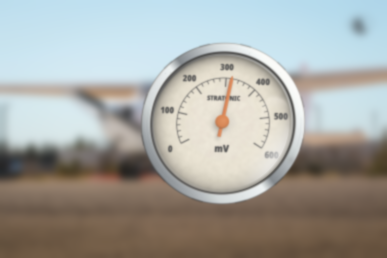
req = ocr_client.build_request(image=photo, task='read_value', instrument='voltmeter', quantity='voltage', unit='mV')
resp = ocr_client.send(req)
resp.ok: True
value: 320 mV
